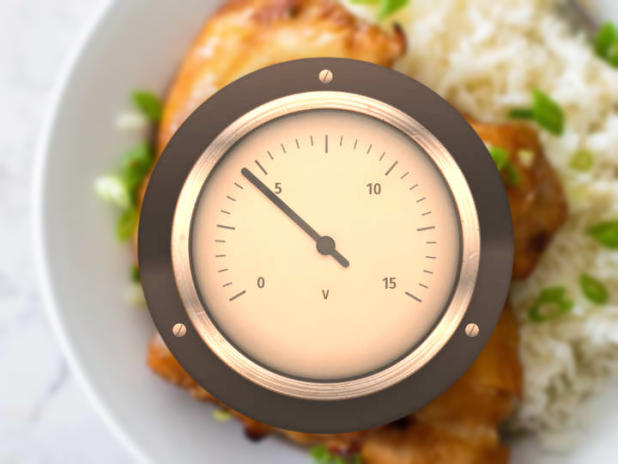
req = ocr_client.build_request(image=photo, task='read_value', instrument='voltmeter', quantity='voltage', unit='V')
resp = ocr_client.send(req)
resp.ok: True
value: 4.5 V
